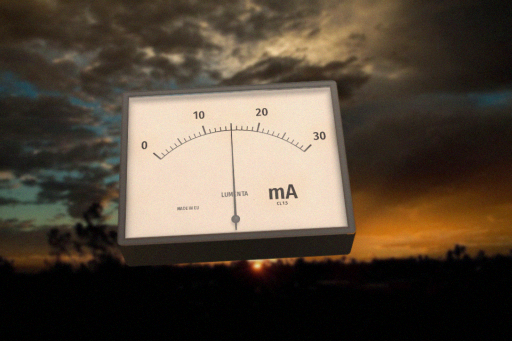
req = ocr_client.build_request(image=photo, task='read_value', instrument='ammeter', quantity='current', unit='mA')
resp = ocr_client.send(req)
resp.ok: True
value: 15 mA
